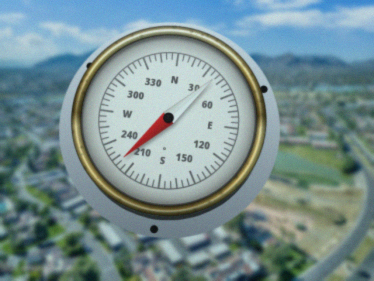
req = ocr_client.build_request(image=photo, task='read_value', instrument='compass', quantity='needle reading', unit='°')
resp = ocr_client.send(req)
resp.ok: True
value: 220 °
